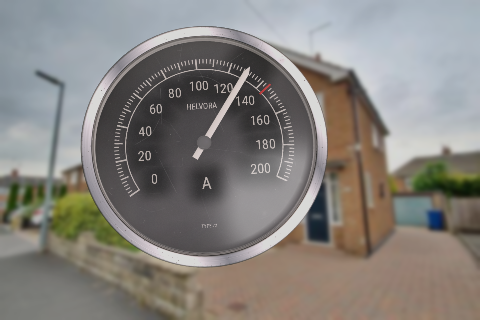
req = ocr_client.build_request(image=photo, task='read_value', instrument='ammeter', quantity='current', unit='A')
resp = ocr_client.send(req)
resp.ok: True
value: 130 A
